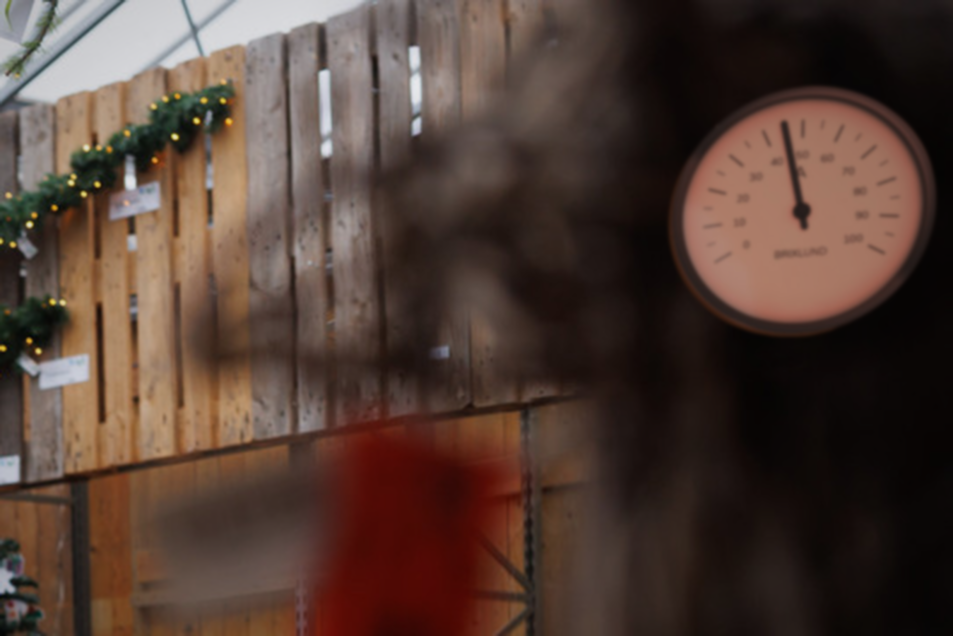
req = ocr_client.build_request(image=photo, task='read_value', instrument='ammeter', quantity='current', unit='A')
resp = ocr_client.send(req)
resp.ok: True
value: 45 A
